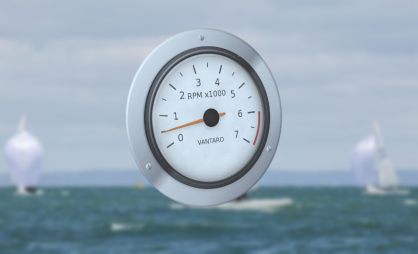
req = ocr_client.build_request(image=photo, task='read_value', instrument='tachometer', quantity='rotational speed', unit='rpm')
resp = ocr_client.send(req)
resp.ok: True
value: 500 rpm
